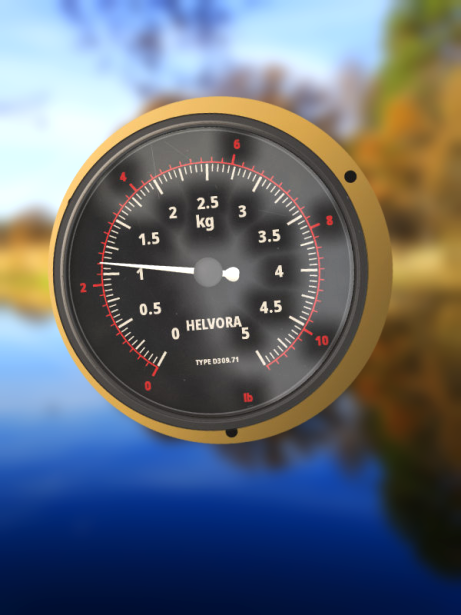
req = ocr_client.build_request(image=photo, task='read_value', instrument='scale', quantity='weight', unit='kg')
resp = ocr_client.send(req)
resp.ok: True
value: 1.1 kg
